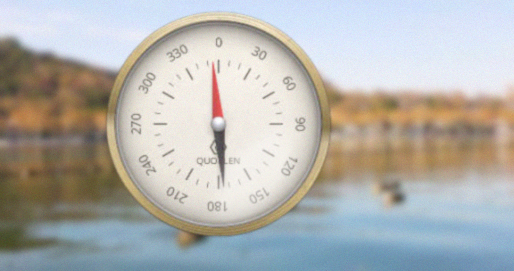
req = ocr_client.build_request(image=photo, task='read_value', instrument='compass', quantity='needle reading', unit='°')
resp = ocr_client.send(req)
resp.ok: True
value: 355 °
